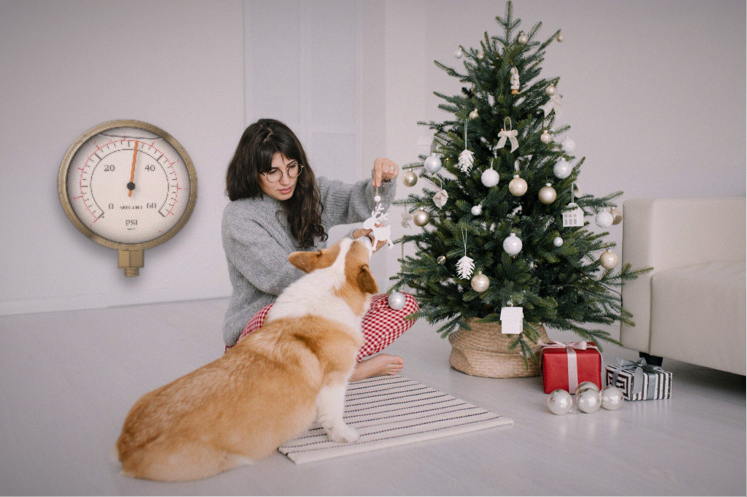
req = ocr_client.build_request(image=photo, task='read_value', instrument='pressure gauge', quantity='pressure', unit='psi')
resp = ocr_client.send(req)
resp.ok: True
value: 32 psi
